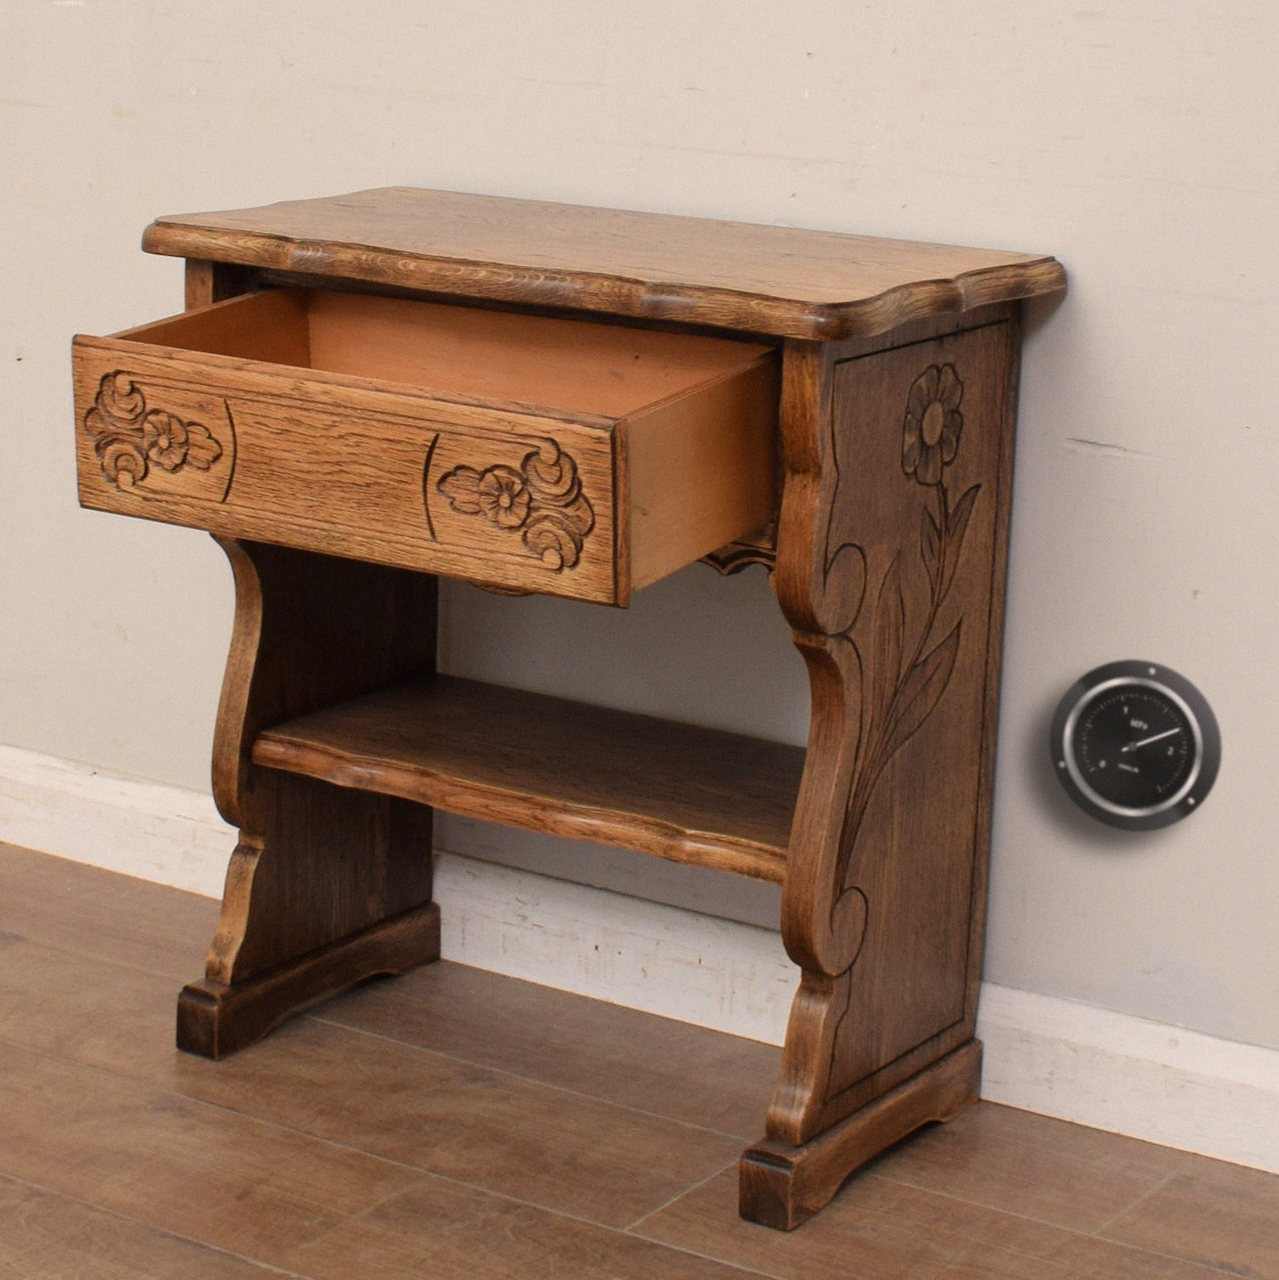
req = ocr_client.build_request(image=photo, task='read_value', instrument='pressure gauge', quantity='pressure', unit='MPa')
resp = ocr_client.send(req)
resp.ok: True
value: 1.75 MPa
